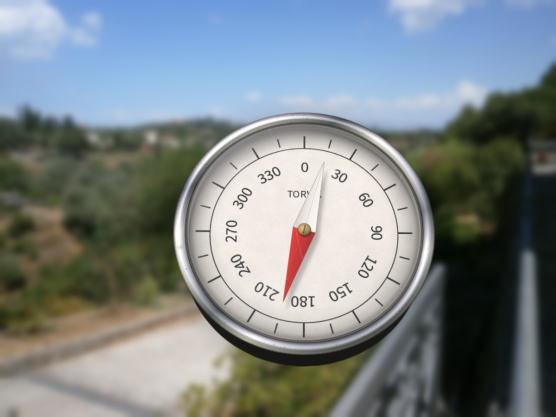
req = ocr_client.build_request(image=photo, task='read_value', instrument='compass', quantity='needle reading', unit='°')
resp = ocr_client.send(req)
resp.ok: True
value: 195 °
